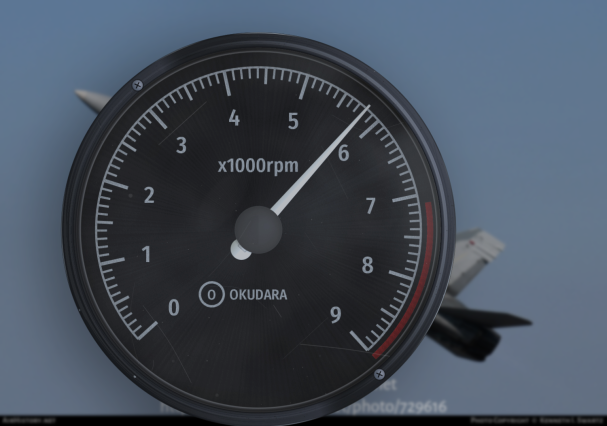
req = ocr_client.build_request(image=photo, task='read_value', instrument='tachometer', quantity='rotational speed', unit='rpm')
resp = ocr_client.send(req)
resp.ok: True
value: 5800 rpm
